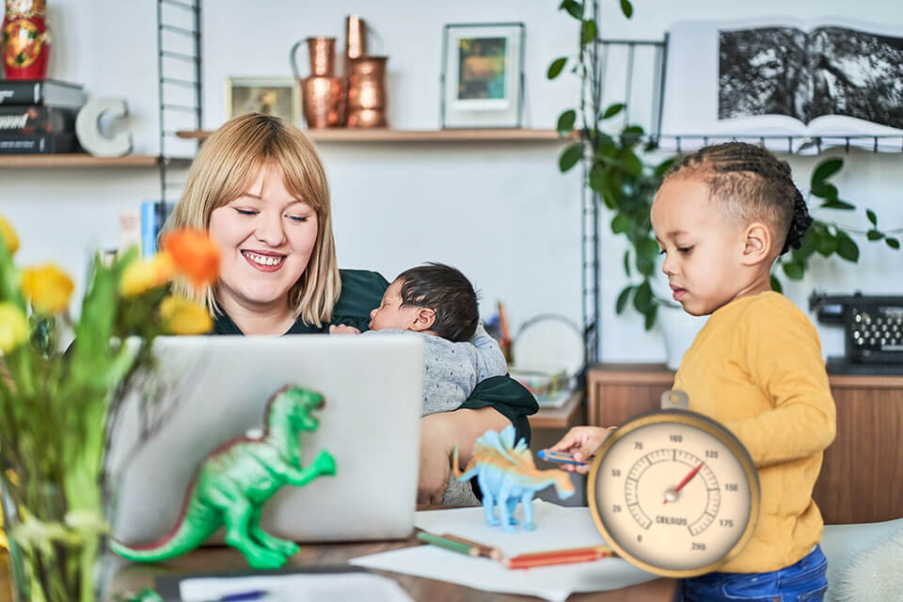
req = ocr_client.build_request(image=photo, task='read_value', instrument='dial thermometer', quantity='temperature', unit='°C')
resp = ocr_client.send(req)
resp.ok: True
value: 125 °C
